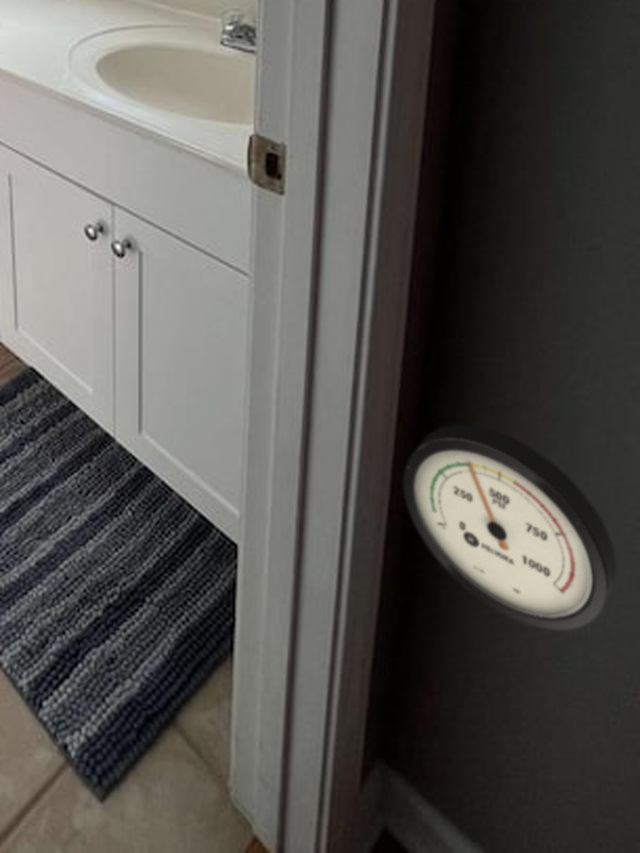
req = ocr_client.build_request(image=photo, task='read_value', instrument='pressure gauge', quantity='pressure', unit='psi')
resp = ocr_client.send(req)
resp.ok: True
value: 400 psi
